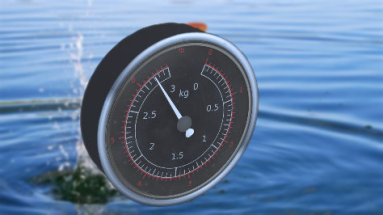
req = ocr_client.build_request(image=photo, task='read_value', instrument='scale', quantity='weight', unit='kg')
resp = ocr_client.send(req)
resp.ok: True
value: 2.85 kg
